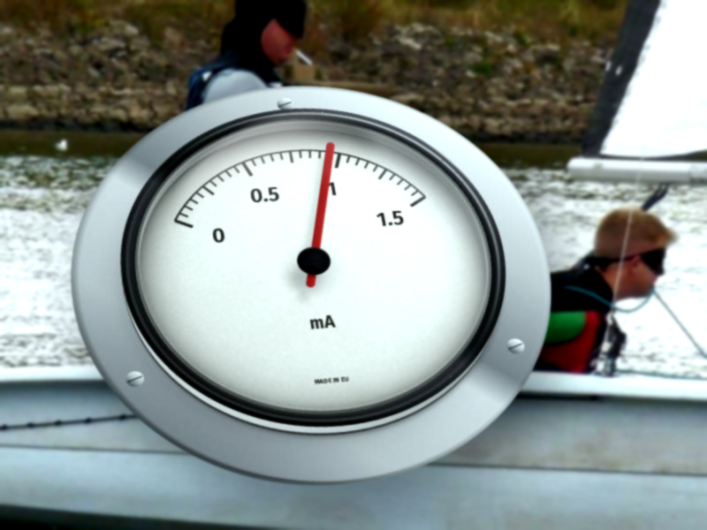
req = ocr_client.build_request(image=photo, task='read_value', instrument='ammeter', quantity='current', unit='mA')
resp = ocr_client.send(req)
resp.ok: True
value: 0.95 mA
